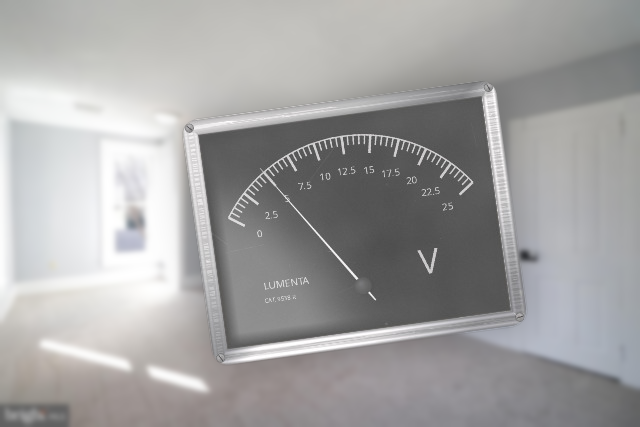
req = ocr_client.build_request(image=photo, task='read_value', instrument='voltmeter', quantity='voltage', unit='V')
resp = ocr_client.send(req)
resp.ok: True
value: 5 V
